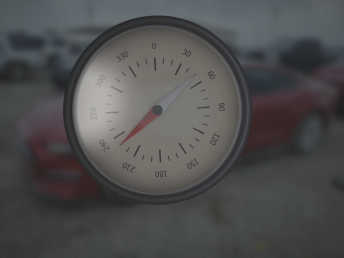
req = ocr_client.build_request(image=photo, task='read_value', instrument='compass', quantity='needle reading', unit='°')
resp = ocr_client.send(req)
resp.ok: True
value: 230 °
